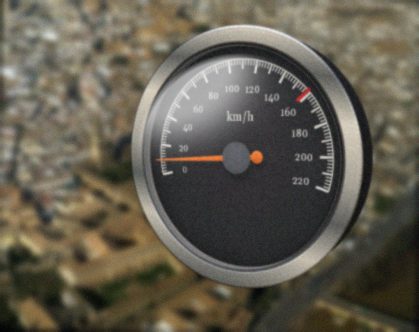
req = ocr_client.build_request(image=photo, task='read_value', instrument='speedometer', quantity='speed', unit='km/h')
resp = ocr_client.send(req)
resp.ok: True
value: 10 km/h
